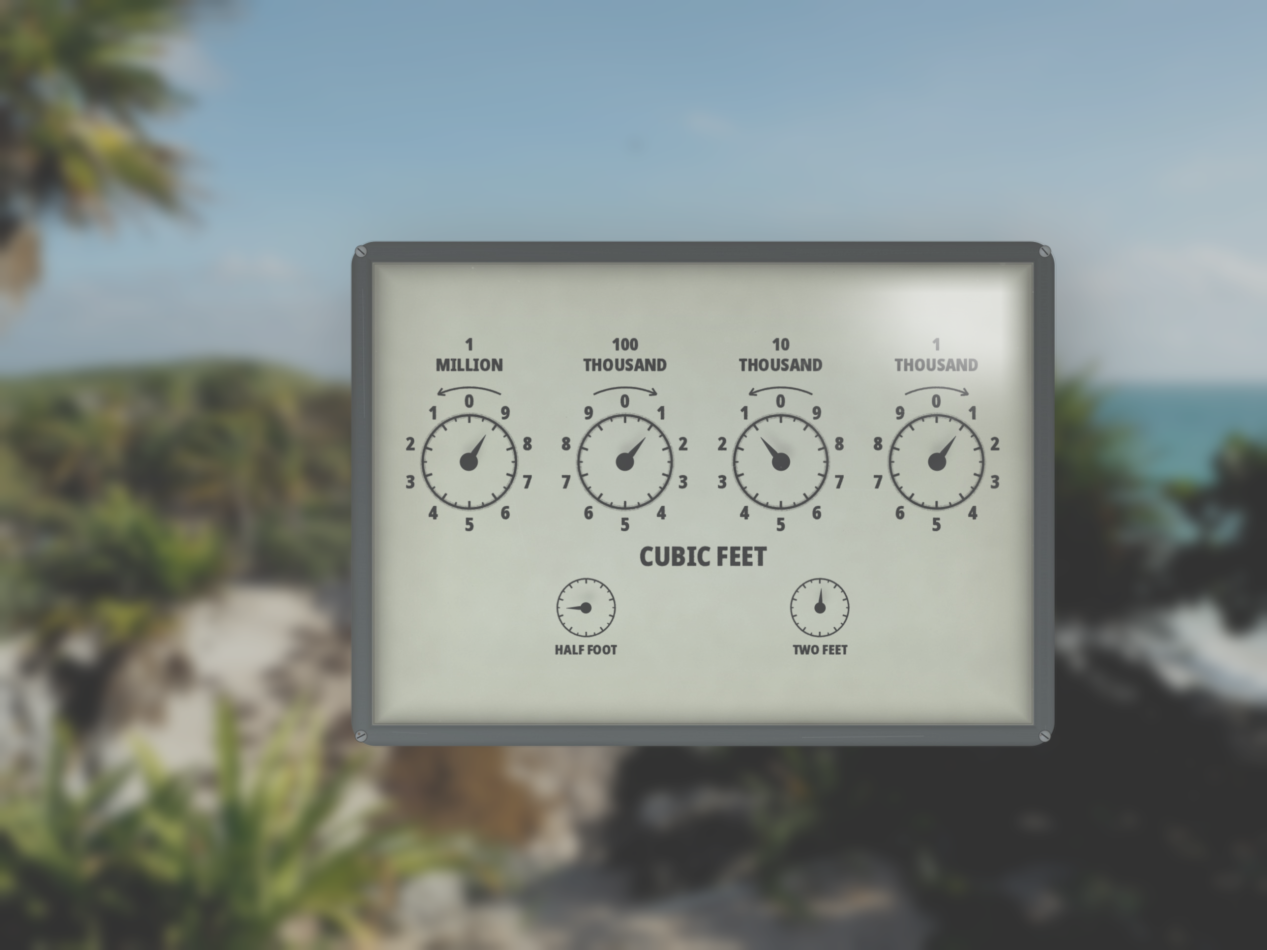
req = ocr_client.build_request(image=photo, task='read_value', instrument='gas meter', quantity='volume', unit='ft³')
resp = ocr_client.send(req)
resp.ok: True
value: 911100 ft³
